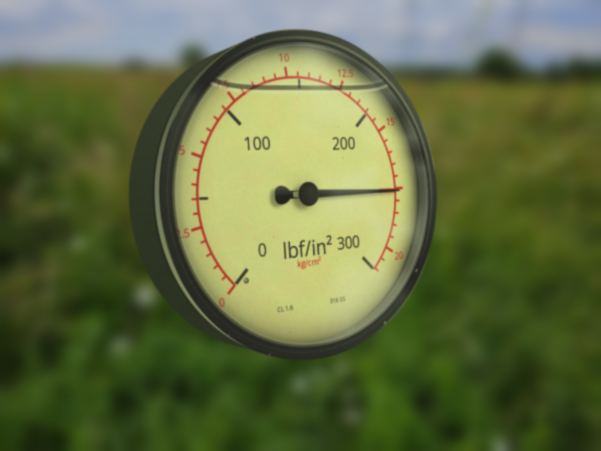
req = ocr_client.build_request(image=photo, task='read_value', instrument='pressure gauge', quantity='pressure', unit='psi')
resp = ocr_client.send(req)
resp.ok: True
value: 250 psi
